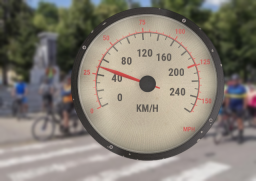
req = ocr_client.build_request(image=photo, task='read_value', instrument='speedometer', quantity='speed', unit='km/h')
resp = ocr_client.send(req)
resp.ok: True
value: 50 km/h
